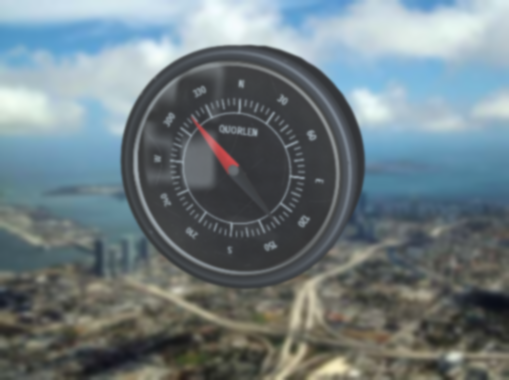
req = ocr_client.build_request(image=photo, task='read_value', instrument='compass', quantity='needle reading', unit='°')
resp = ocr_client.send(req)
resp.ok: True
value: 315 °
